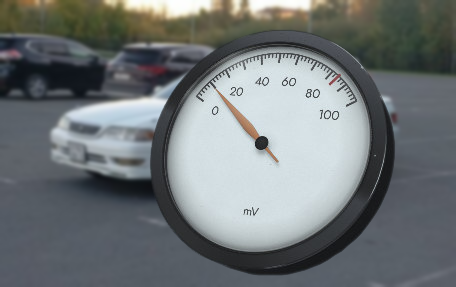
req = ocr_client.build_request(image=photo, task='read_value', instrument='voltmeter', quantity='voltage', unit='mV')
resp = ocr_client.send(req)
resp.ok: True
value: 10 mV
